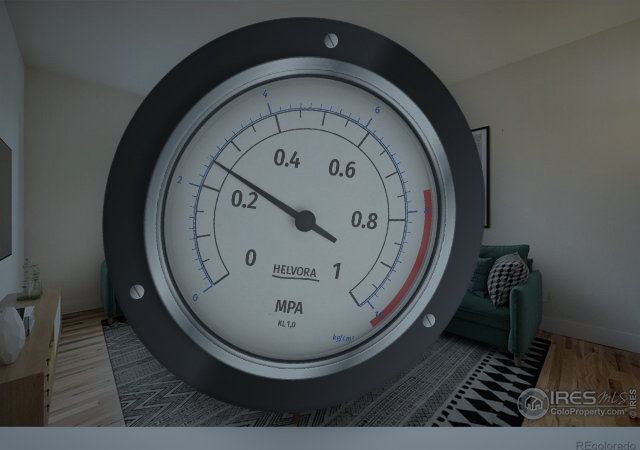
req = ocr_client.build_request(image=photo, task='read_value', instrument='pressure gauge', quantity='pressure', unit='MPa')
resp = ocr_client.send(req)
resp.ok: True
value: 0.25 MPa
